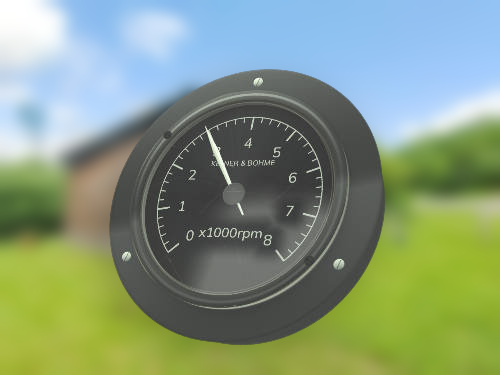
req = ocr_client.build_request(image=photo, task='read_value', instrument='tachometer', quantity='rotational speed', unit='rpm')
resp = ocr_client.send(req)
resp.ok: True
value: 3000 rpm
